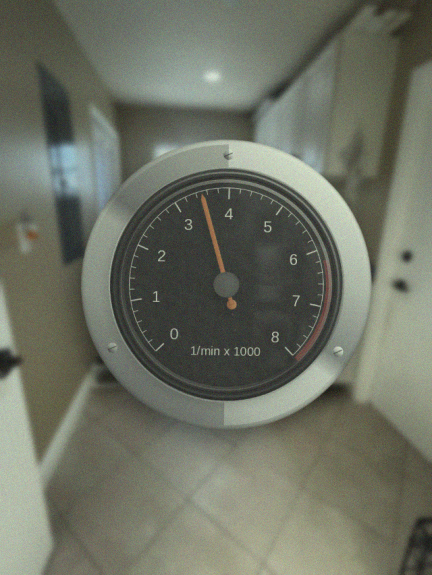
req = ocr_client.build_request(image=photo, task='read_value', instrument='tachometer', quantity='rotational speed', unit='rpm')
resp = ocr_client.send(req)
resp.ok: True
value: 3500 rpm
